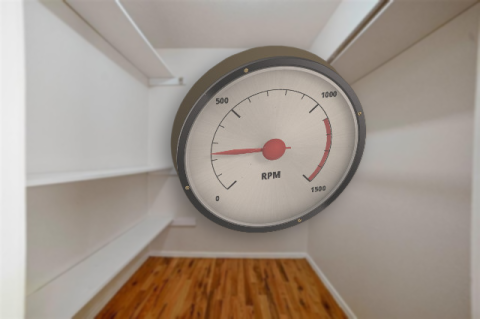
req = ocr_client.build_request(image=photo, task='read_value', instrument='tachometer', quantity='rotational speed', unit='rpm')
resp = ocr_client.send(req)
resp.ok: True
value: 250 rpm
